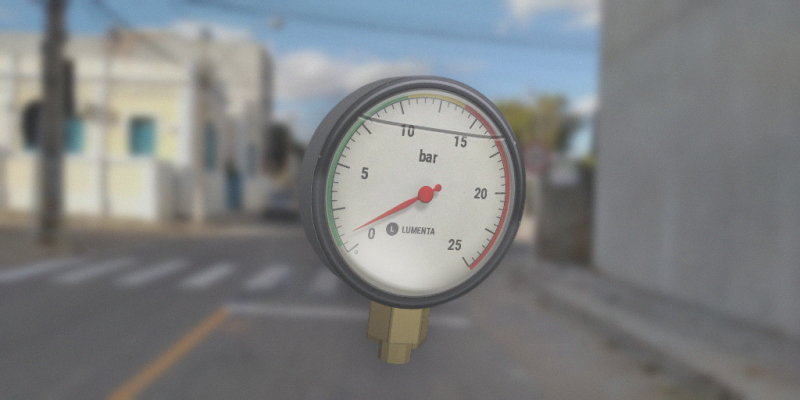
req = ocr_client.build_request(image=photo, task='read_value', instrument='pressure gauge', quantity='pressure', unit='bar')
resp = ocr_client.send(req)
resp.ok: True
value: 1 bar
